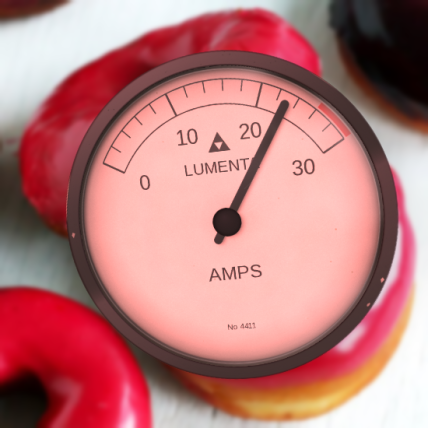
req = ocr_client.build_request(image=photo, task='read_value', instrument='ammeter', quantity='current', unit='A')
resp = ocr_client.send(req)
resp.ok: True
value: 23 A
